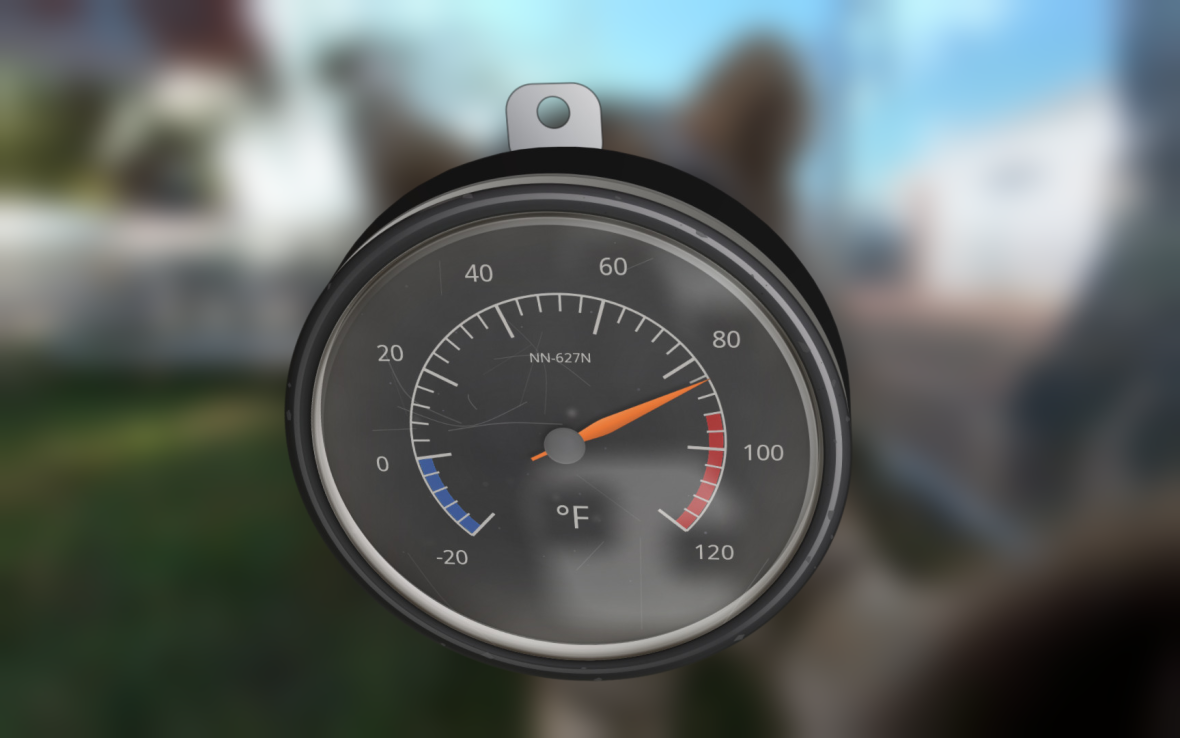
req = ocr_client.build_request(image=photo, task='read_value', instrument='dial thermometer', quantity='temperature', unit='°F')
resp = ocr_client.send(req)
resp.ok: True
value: 84 °F
